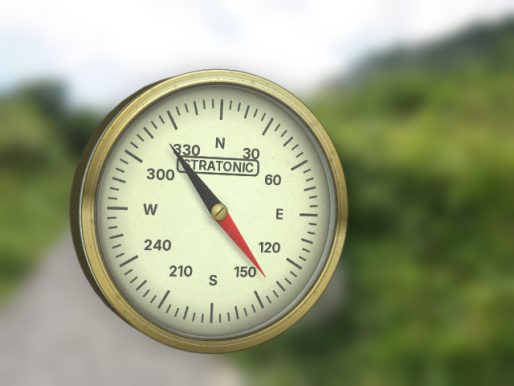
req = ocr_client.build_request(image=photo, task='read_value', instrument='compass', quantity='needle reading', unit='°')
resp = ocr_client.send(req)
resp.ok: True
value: 140 °
